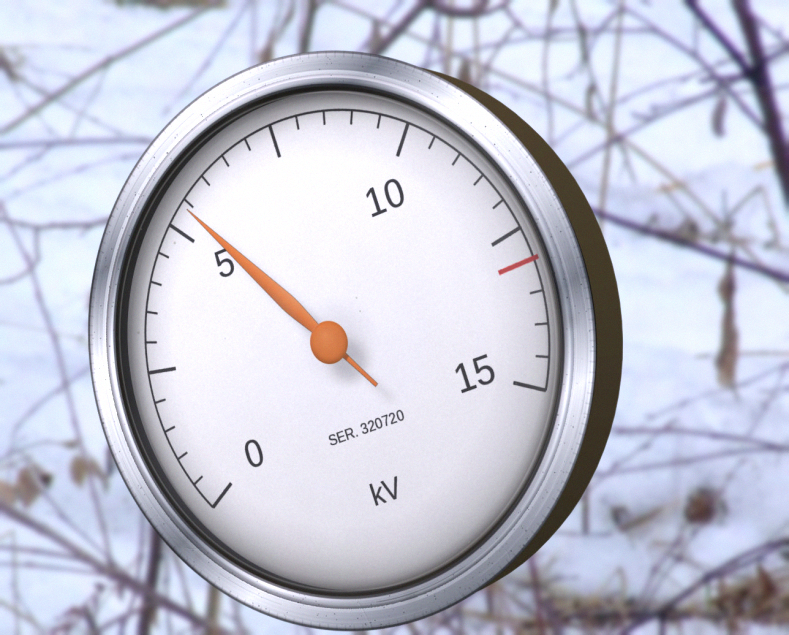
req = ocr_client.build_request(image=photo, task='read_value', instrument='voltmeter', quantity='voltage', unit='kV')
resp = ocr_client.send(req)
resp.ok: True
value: 5.5 kV
